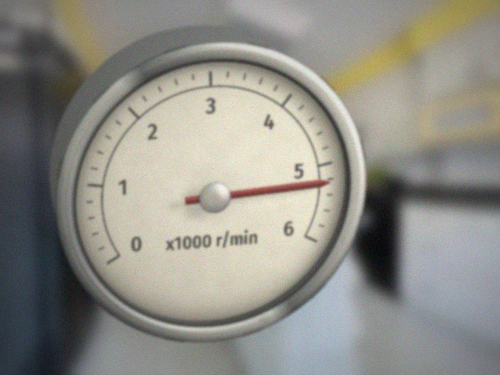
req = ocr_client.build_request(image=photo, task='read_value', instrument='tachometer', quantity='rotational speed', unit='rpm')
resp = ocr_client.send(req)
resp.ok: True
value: 5200 rpm
